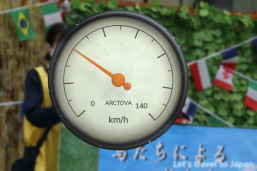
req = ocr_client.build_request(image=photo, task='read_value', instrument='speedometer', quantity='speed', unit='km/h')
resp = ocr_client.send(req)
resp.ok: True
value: 40 km/h
